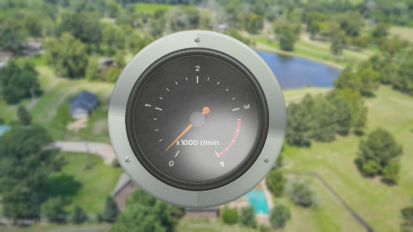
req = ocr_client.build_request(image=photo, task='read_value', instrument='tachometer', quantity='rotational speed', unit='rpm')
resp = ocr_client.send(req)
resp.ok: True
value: 200 rpm
